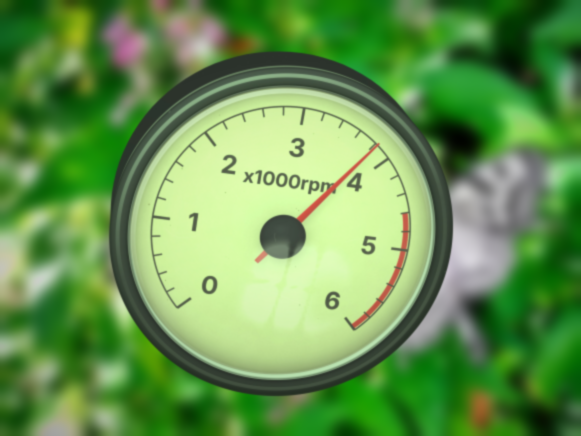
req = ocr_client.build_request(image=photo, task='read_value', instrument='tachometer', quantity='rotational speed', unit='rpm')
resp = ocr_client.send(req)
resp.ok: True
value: 3800 rpm
